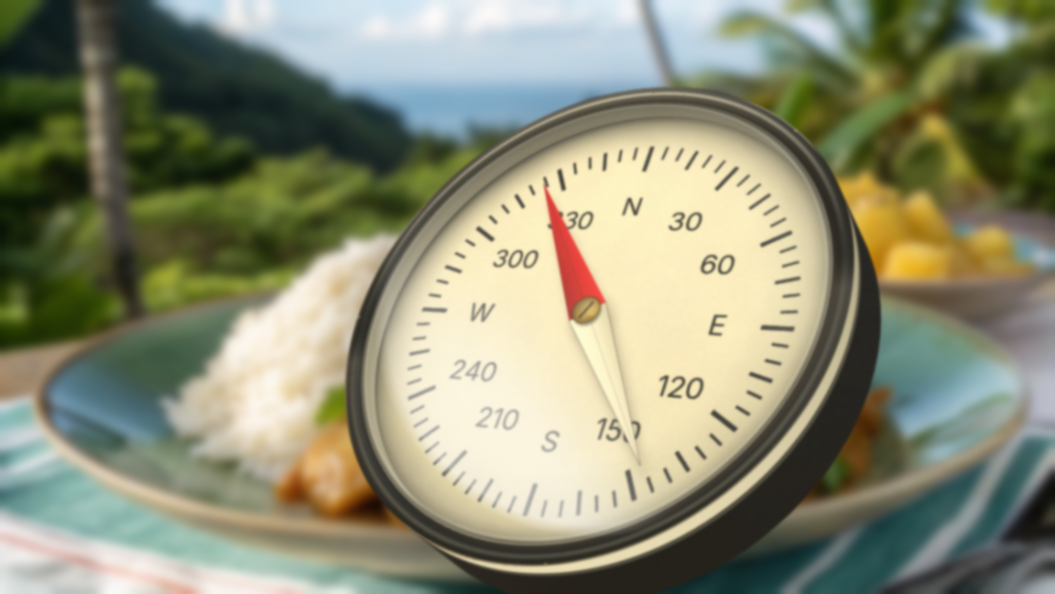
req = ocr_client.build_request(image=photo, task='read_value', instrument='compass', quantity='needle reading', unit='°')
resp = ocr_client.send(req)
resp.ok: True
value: 325 °
